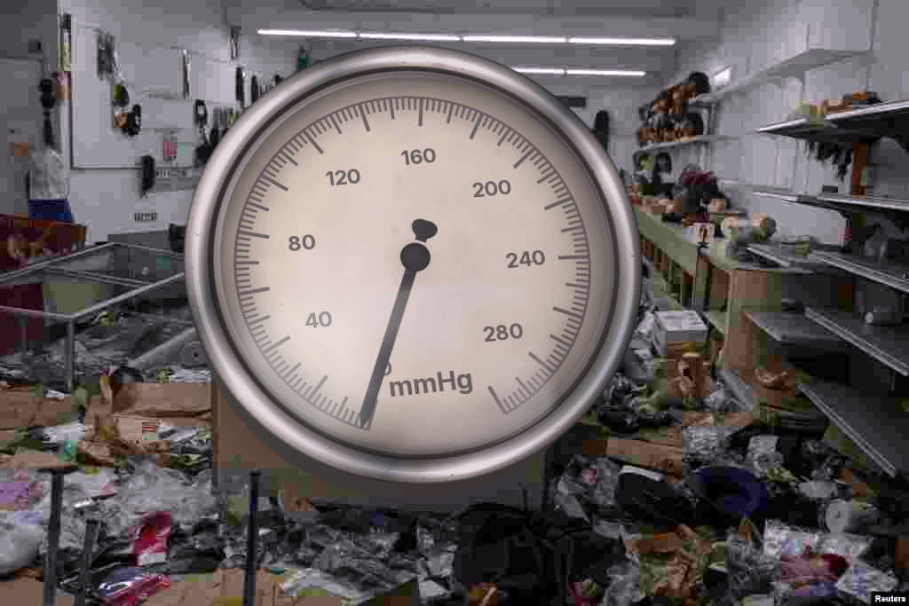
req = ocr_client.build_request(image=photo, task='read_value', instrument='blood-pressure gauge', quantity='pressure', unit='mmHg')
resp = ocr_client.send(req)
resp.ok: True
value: 2 mmHg
